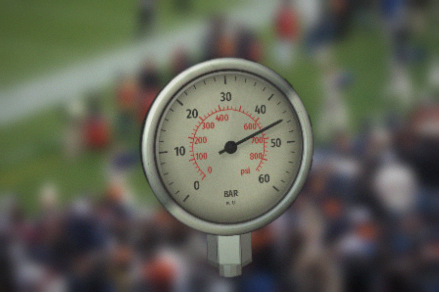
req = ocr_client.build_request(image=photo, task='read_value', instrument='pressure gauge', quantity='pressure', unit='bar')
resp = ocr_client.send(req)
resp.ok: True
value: 45 bar
